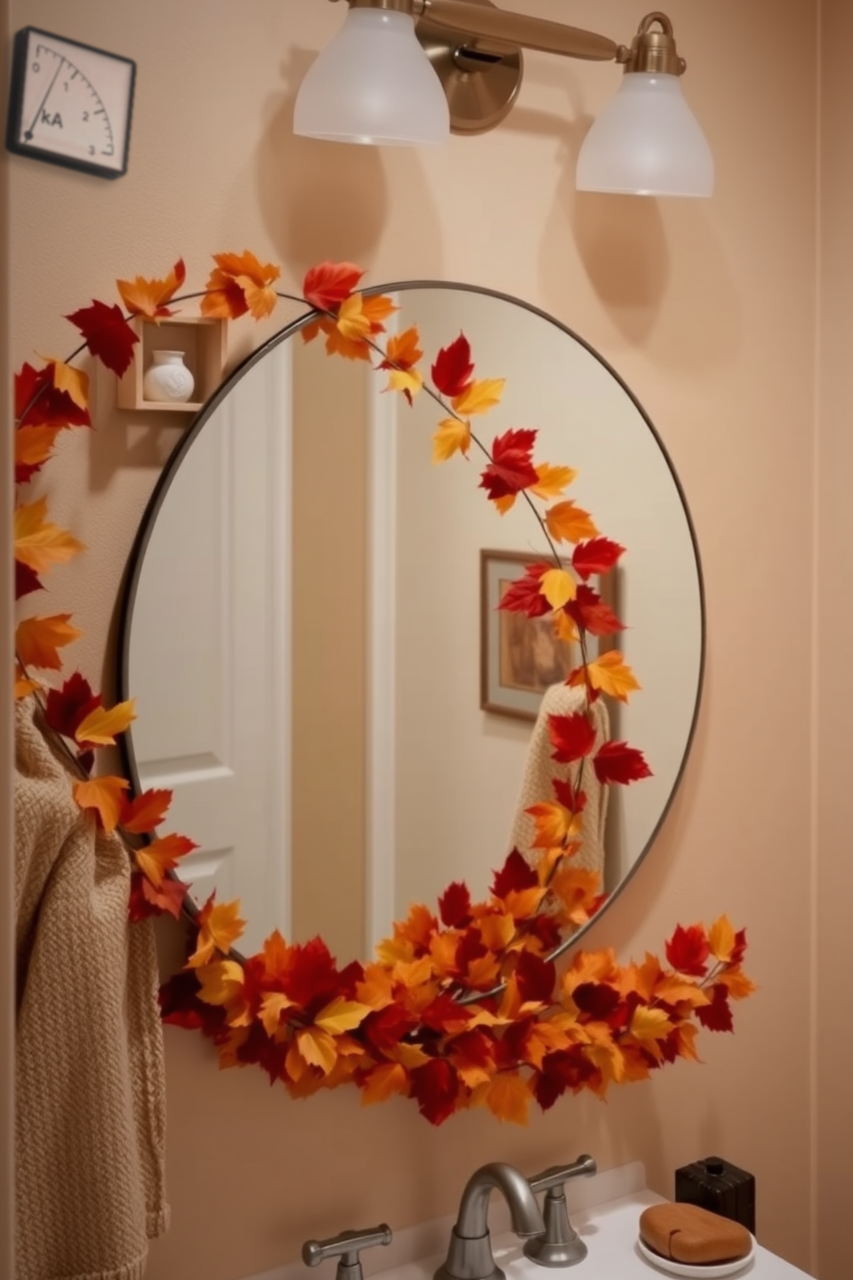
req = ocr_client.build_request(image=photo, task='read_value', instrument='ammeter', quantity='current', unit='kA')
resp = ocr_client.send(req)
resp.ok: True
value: 0.6 kA
